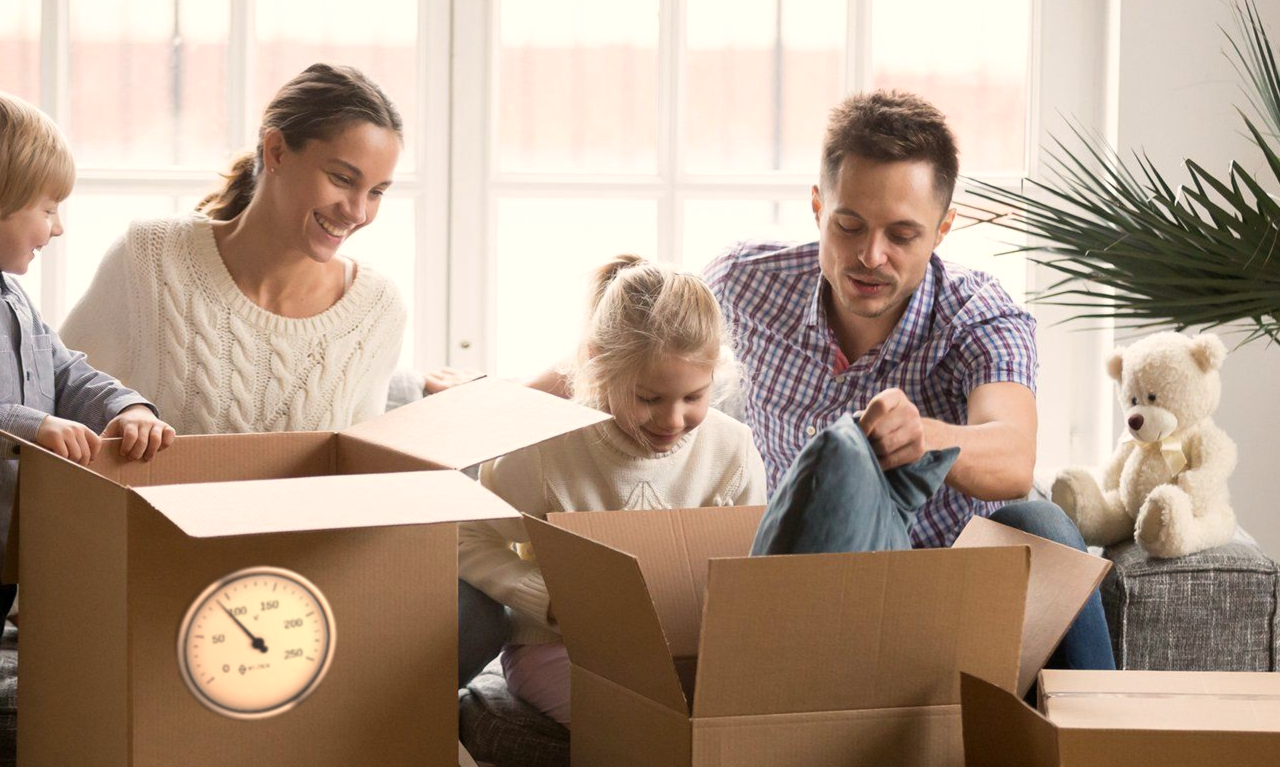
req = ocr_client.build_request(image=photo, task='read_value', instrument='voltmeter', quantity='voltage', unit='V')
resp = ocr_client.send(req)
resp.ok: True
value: 90 V
